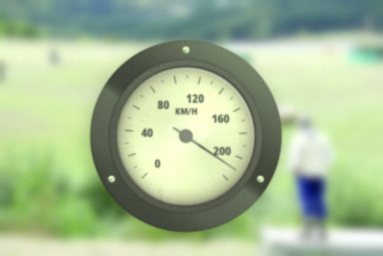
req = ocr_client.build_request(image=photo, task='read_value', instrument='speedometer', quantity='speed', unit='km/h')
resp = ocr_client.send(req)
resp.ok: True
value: 210 km/h
